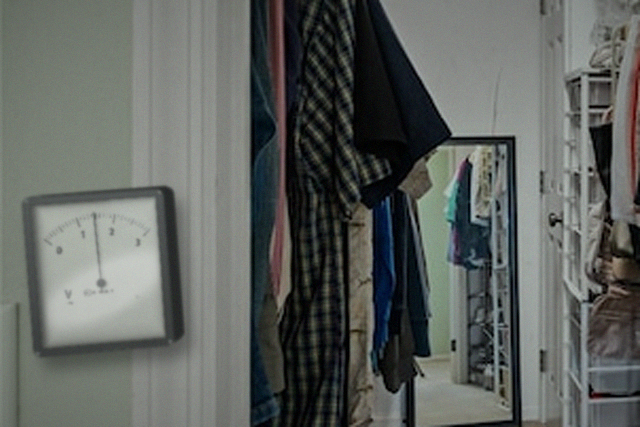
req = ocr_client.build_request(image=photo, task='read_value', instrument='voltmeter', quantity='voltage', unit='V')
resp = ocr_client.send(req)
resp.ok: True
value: 1.5 V
